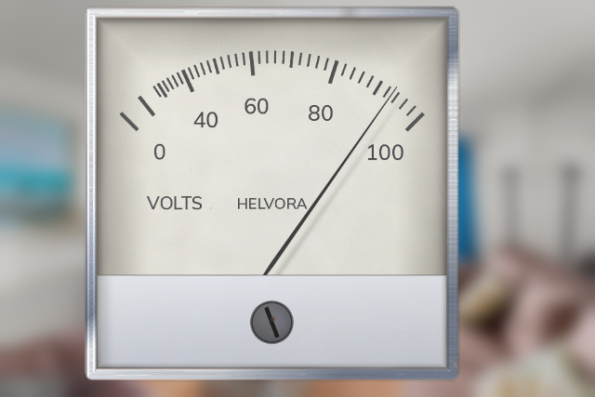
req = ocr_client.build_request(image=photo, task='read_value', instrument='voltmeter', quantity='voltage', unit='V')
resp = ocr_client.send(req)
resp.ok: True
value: 93 V
